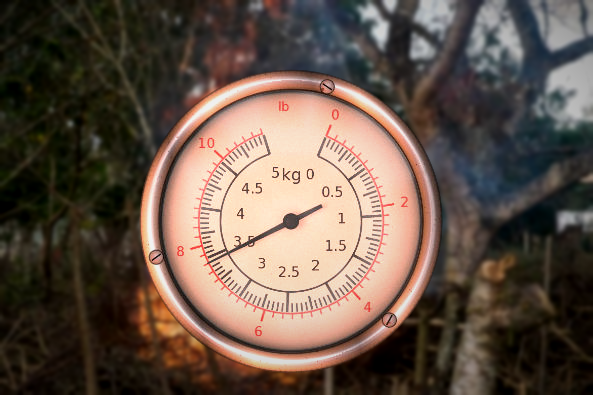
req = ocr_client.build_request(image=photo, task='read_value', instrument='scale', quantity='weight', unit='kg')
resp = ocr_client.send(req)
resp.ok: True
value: 3.45 kg
